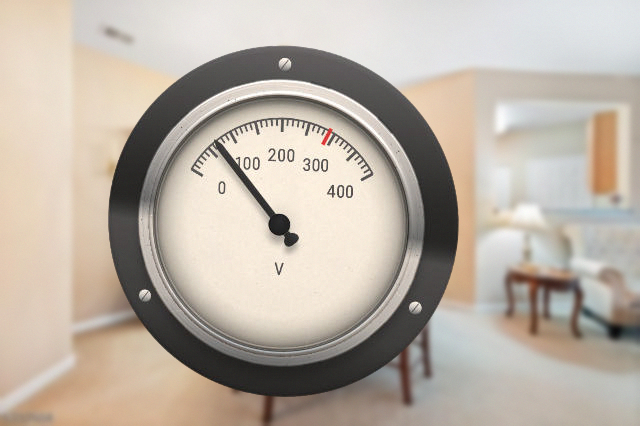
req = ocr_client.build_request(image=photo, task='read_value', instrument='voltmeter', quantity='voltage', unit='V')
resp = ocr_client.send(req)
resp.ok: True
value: 70 V
